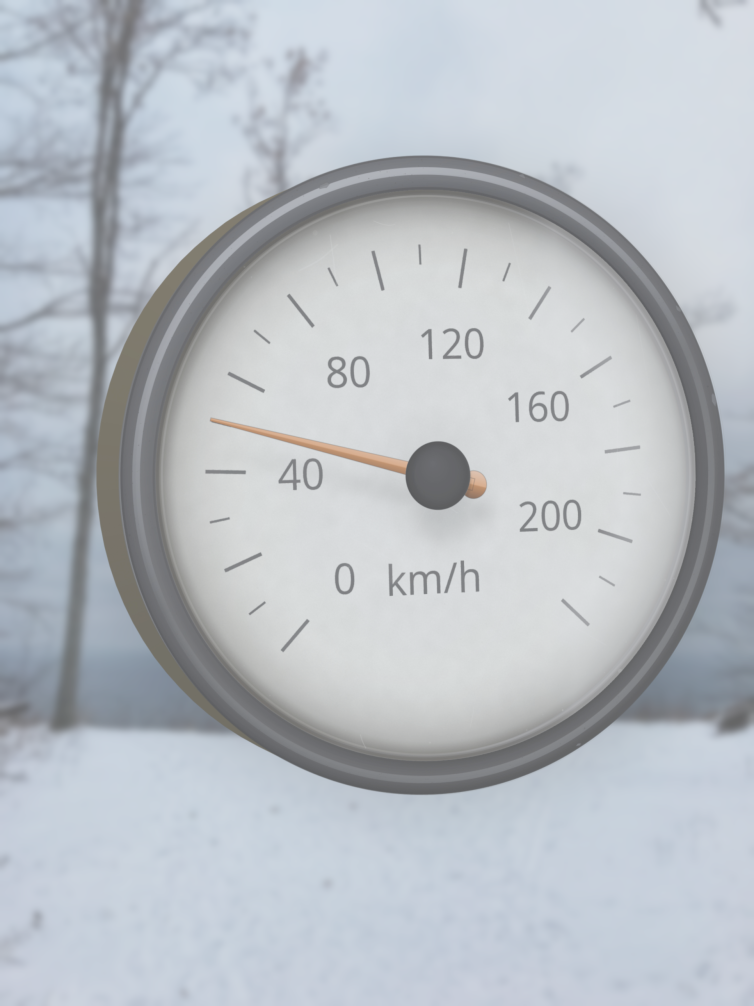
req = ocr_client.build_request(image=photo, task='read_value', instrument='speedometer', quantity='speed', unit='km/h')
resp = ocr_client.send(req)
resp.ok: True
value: 50 km/h
